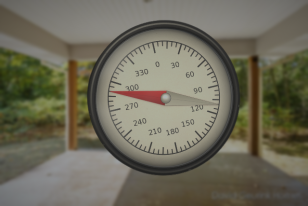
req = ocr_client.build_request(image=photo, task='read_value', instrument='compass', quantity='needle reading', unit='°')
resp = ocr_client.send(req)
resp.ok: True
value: 290 °
